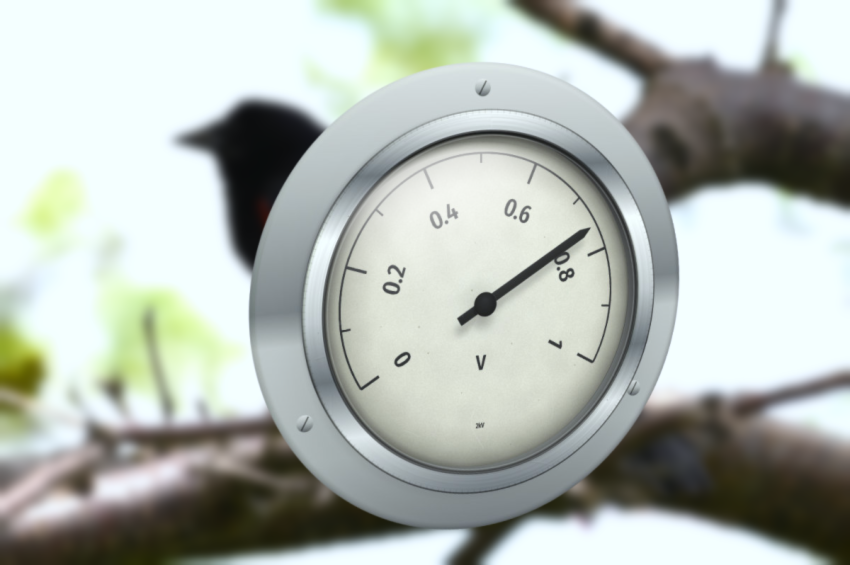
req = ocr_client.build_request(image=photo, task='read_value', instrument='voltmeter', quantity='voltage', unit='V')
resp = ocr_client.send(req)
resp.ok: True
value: 0.75 V
